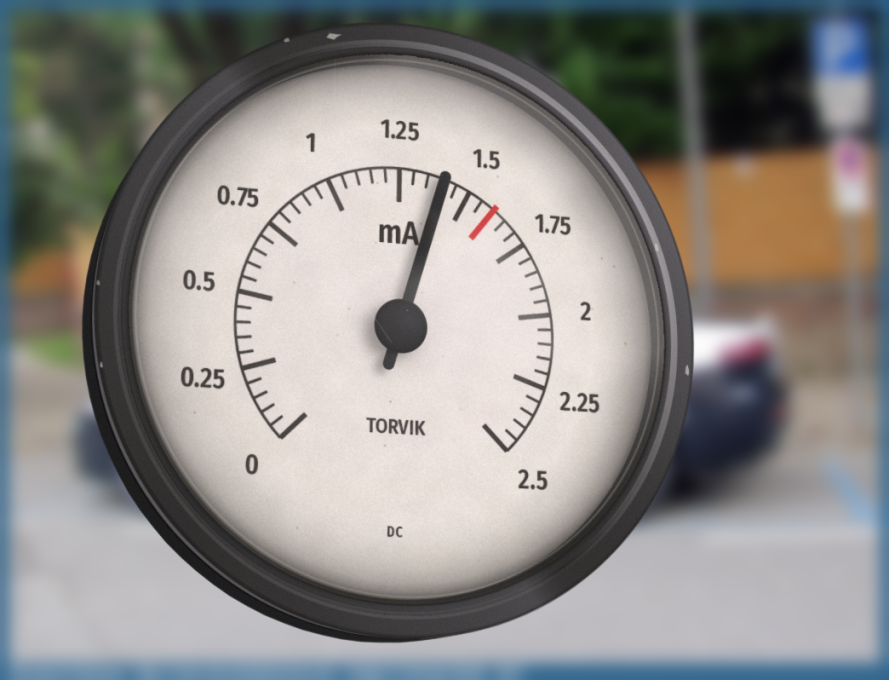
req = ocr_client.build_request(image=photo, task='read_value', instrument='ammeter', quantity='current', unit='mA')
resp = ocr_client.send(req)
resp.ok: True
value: 1.4 mA
